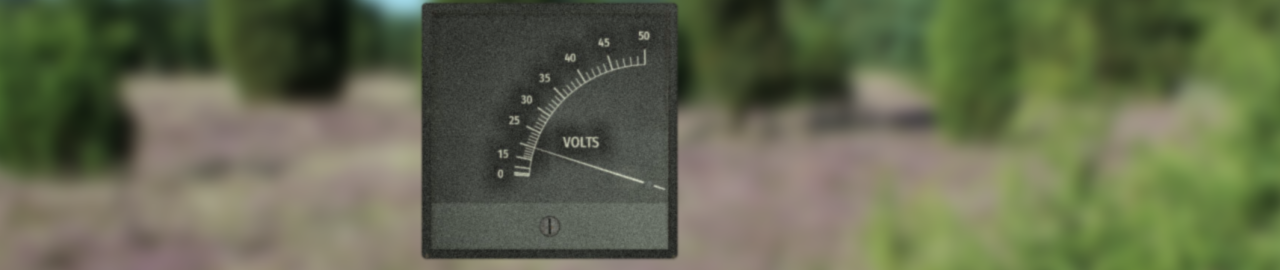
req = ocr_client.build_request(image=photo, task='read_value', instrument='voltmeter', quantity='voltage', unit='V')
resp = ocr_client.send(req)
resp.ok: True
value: 20 V
